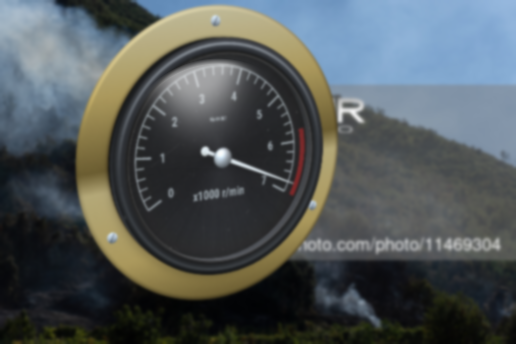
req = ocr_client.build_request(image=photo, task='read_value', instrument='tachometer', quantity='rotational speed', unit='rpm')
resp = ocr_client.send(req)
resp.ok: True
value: 6800 rpm
